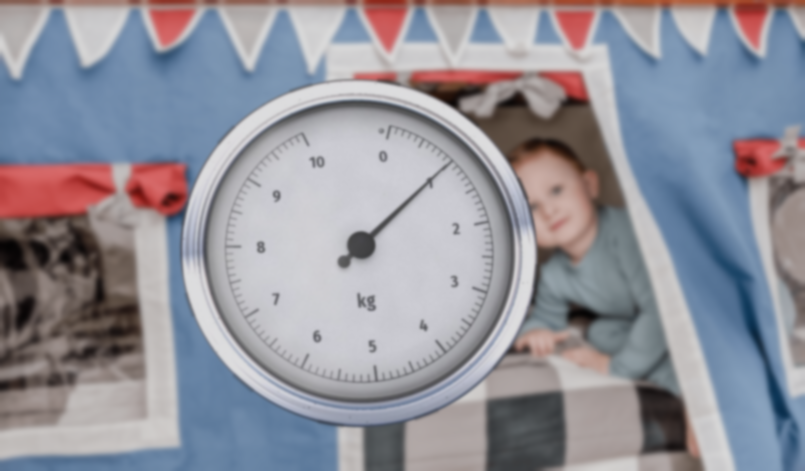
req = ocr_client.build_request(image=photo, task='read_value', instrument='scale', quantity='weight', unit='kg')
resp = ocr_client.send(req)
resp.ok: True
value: 1 kg
